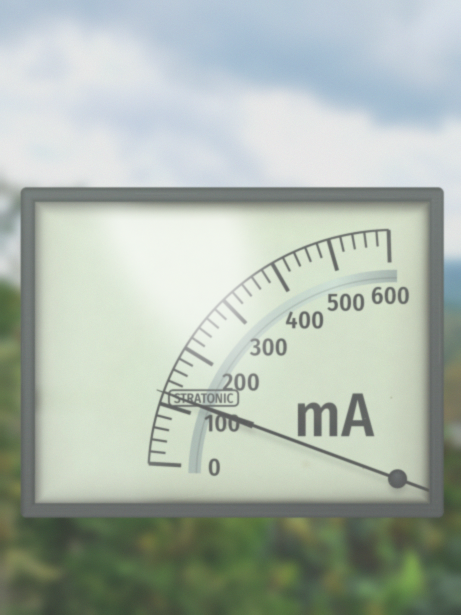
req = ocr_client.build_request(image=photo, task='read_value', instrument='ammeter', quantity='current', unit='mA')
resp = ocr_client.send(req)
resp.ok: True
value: 120 mA
